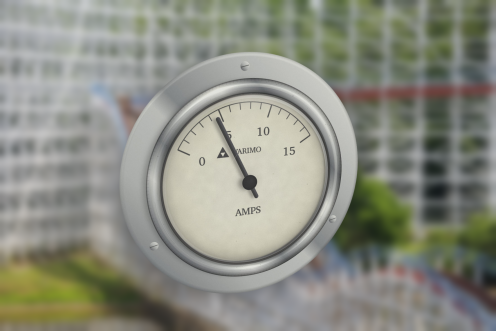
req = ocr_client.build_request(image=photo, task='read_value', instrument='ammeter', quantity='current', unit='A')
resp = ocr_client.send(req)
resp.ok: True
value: 4.5 A
